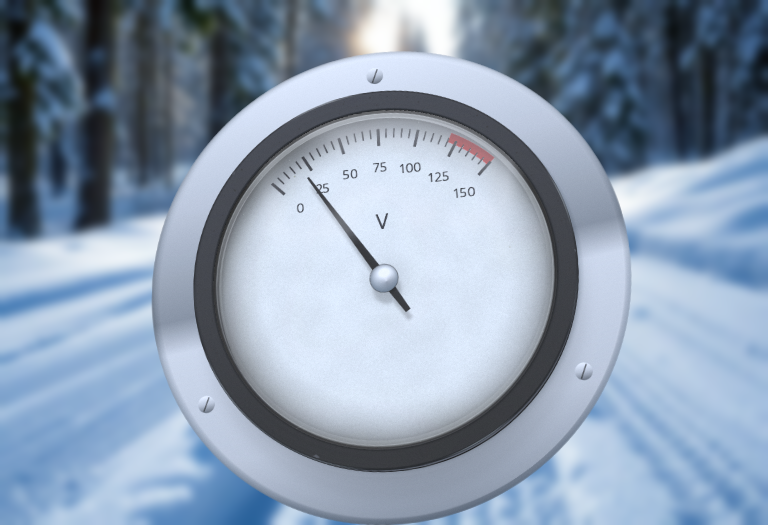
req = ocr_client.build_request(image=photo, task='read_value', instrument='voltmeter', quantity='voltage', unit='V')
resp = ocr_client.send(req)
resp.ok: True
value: 20 V
